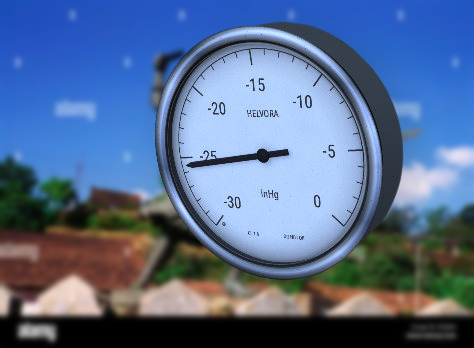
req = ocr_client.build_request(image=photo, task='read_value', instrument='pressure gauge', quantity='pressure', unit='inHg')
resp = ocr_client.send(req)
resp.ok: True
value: -25.5 inHg
